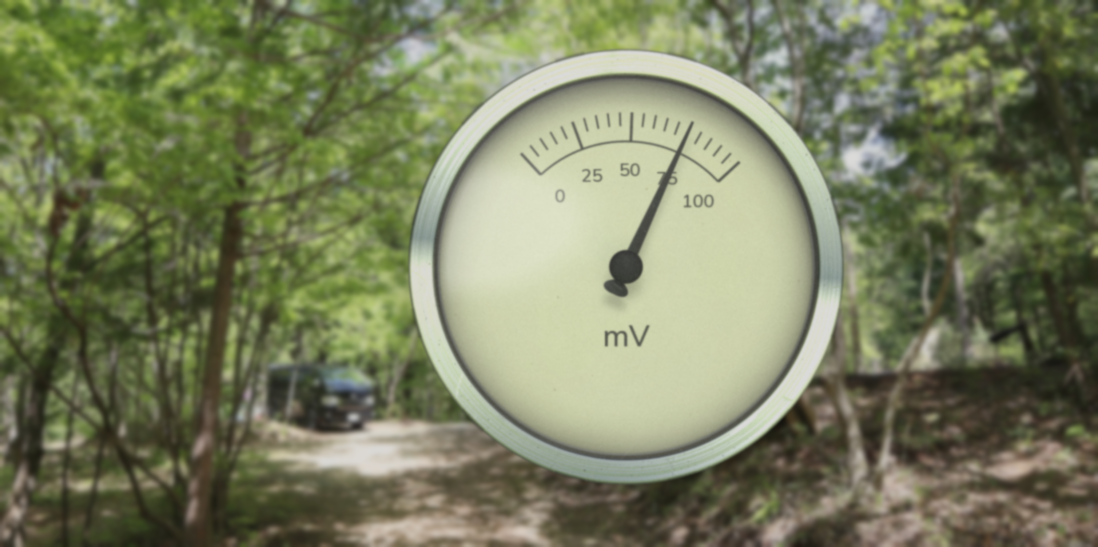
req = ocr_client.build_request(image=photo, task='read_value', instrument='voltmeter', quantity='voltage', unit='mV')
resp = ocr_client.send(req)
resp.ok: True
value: 75 mV
